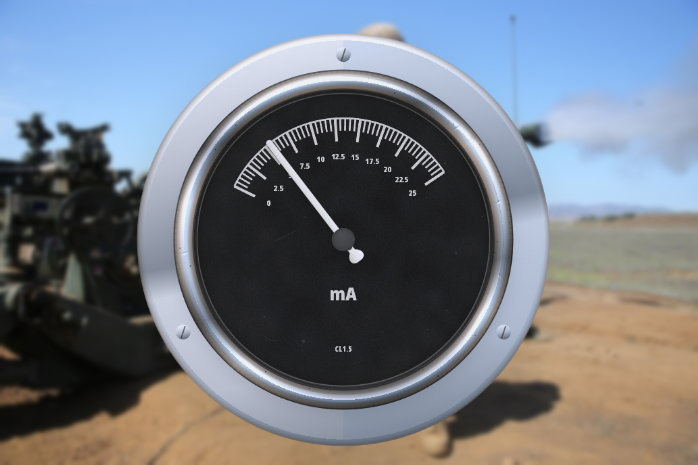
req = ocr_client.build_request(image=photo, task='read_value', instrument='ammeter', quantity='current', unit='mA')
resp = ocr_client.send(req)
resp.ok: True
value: 5.5 mA
